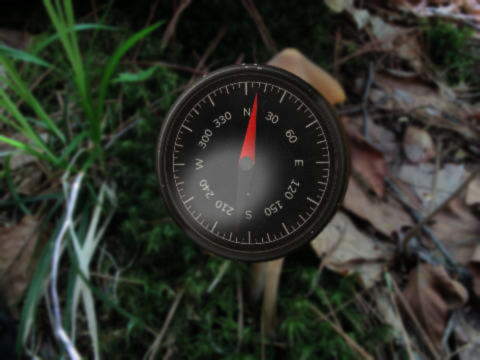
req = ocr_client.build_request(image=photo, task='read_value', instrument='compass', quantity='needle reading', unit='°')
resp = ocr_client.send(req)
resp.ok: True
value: 10 °
